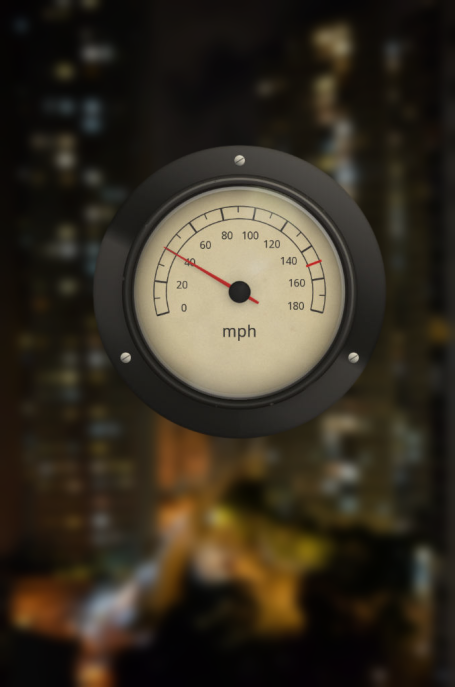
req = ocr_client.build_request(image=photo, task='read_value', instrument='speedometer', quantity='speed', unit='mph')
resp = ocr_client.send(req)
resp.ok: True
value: 40 mph
